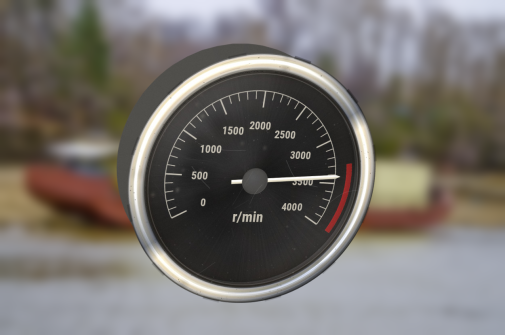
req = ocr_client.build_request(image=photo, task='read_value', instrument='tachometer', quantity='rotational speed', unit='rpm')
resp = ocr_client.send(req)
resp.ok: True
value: 3400 rpm
